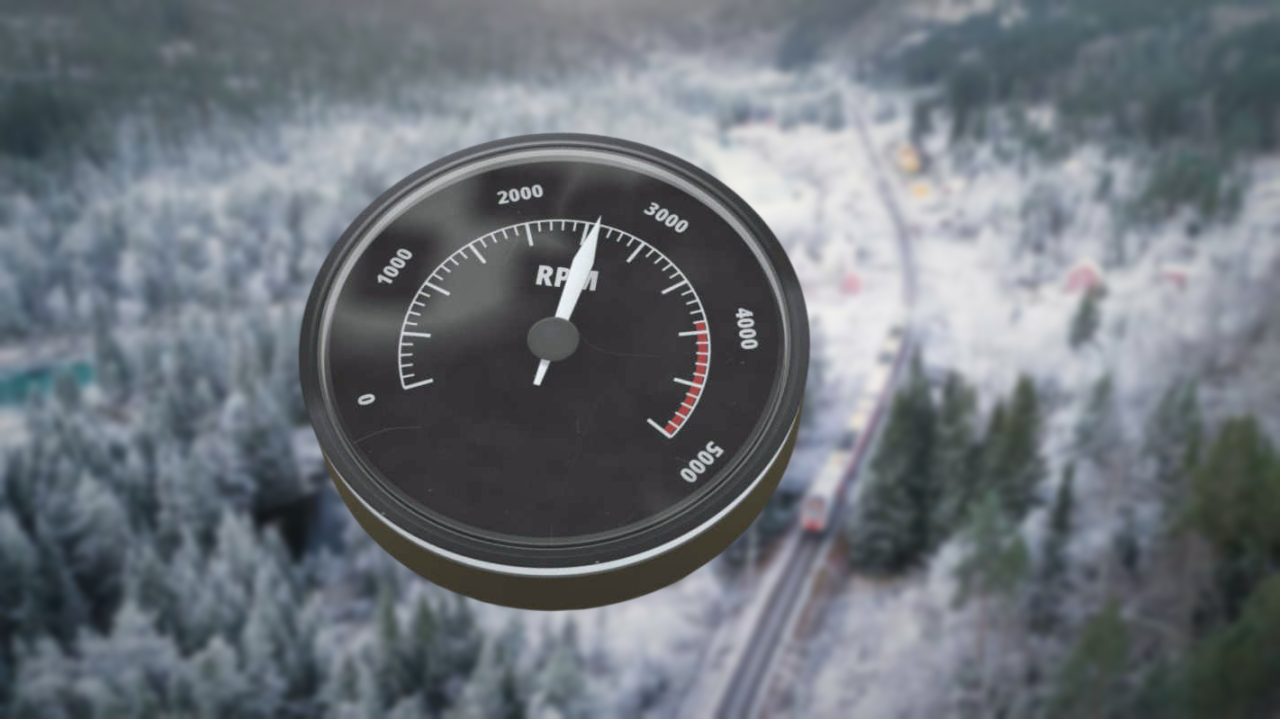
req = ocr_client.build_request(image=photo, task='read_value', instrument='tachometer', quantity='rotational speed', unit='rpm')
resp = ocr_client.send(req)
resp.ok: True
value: 2600 rpm
